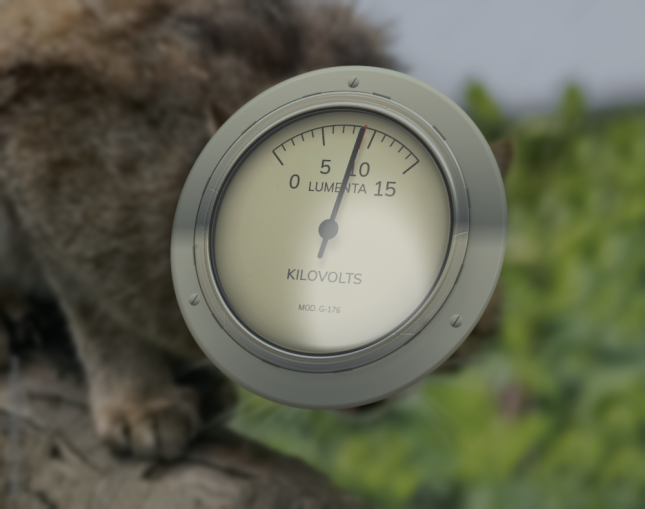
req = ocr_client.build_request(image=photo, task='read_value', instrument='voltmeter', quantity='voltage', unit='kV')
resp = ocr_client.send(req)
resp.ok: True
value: 9 kV
